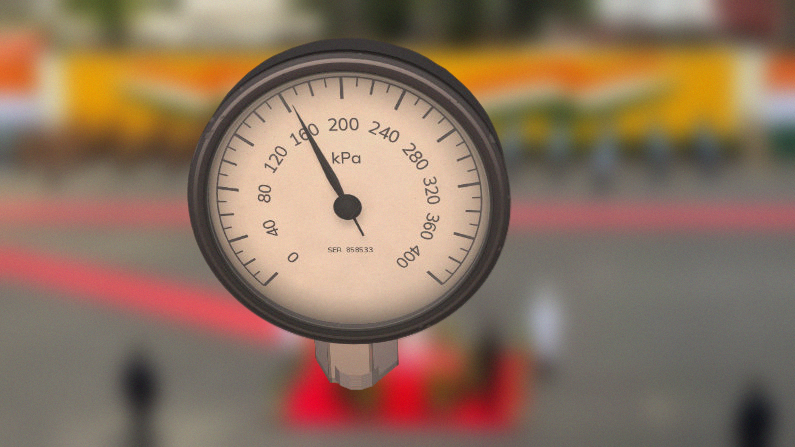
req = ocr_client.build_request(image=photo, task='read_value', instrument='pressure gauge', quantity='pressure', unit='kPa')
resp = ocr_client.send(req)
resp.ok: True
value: 165 kPa
